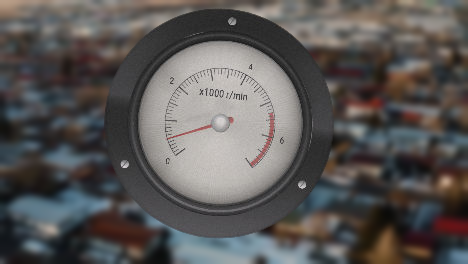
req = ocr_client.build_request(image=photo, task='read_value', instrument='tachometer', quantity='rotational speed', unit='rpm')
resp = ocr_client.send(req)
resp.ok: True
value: 500 rpm
